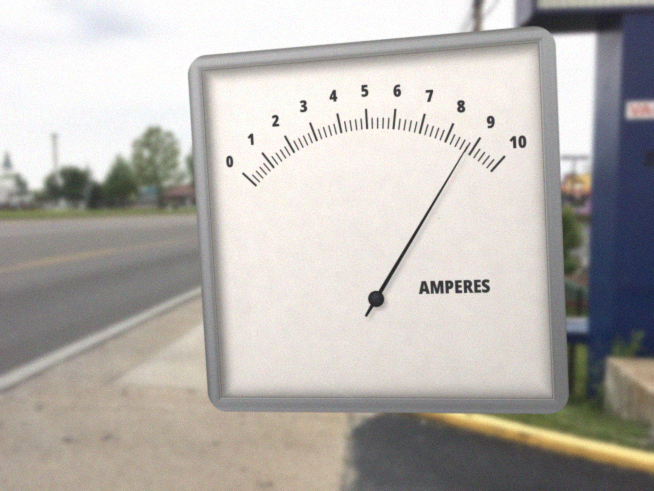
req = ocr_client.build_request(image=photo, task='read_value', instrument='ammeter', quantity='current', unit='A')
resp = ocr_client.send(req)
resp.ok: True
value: 8.8 A
